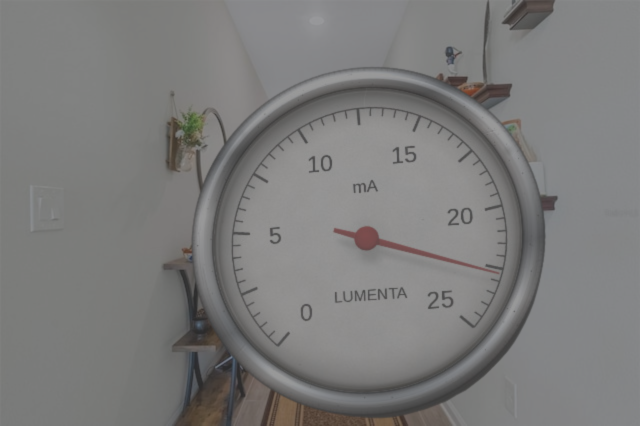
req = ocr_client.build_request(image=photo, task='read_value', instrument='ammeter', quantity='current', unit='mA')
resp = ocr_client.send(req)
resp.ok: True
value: 22.75 mA
